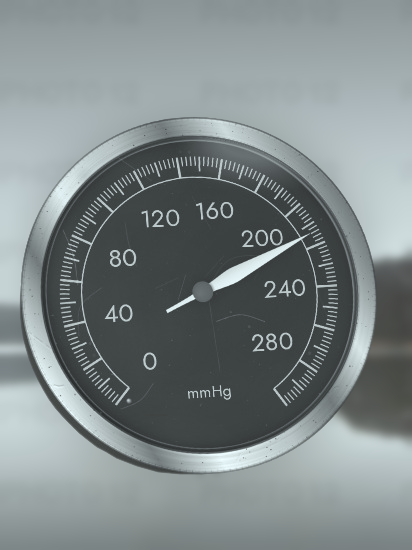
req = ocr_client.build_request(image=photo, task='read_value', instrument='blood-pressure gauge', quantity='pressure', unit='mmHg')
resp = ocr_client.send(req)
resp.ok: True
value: 214 mmHg
